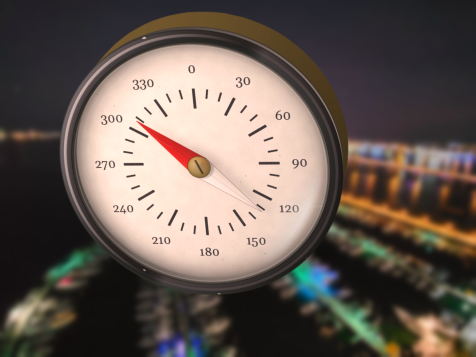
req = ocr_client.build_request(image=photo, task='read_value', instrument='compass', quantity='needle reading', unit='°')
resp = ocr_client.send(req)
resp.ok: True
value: 310 °
